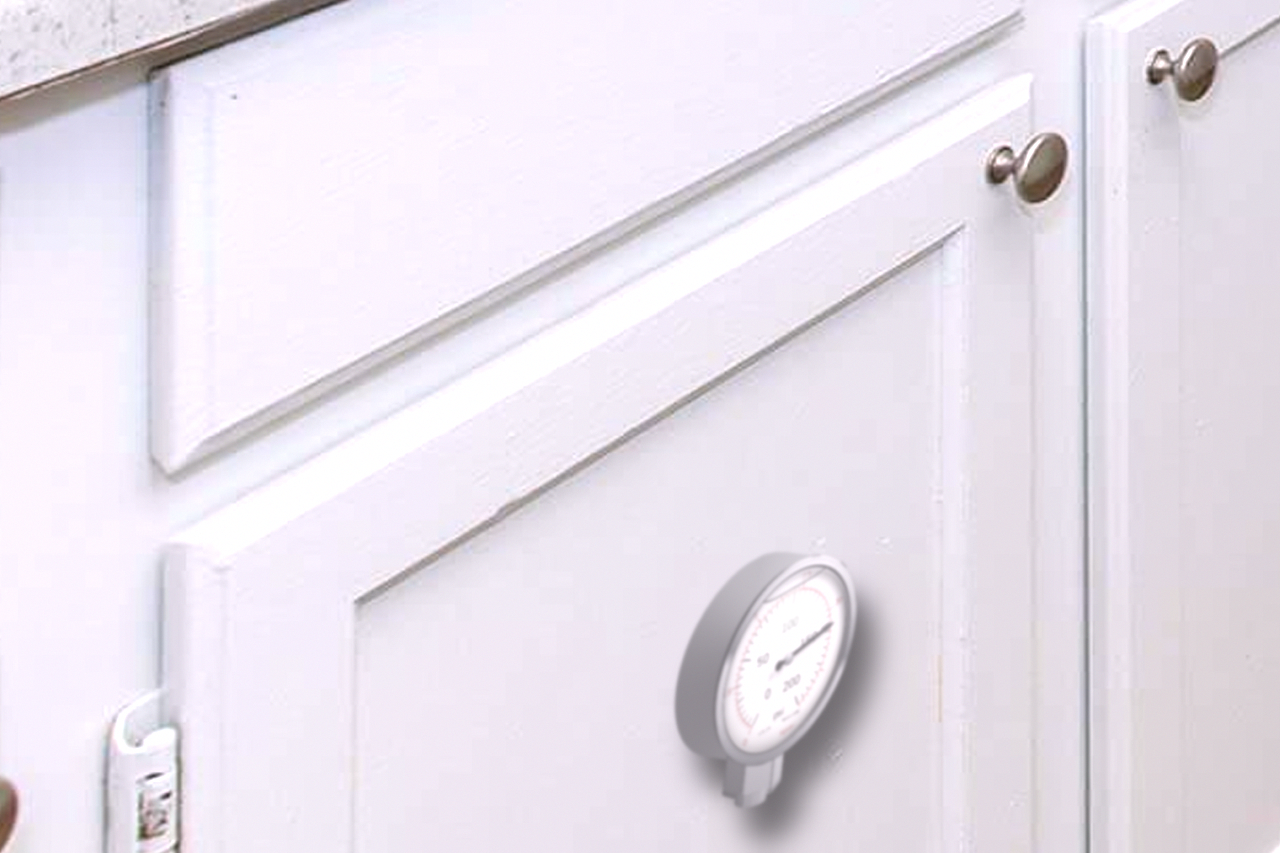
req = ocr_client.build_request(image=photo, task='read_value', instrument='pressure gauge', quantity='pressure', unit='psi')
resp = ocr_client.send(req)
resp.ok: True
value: 150 psi
